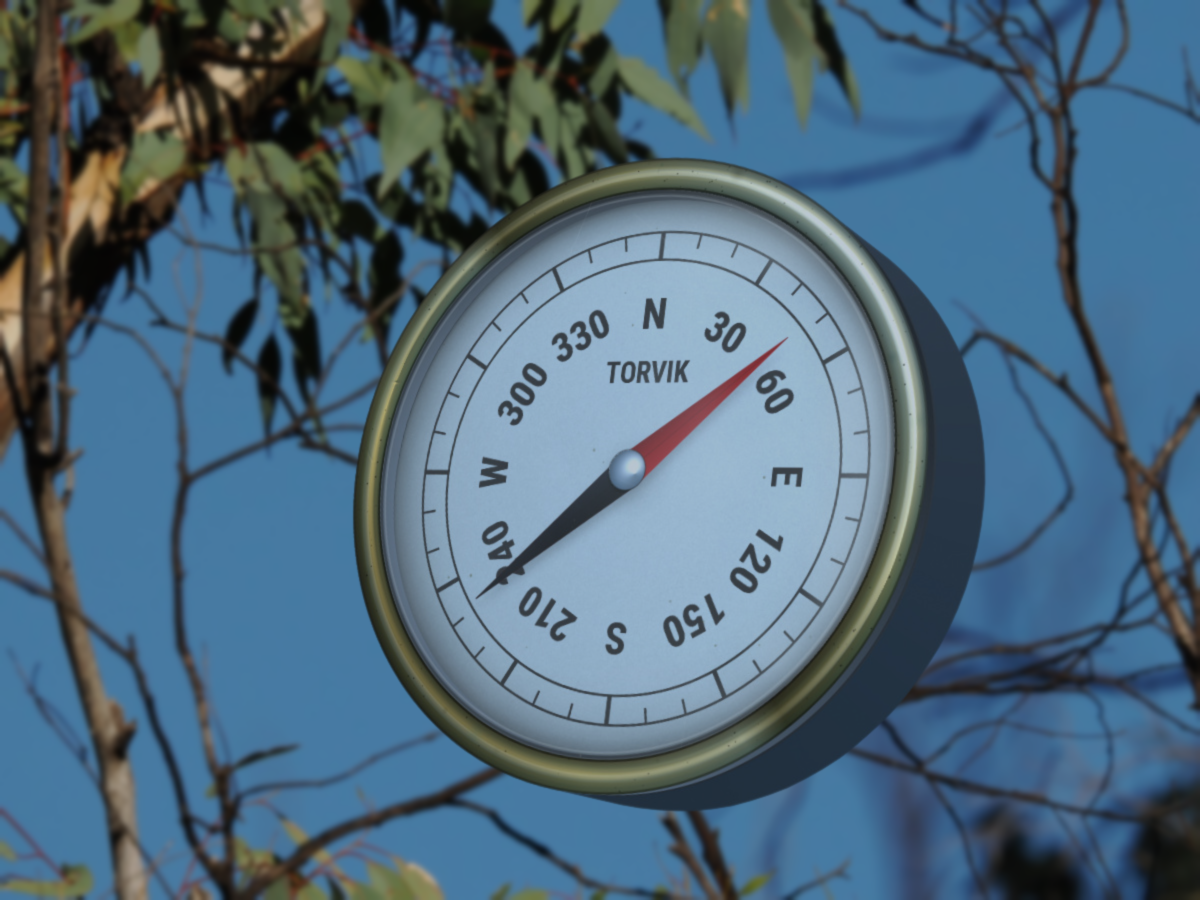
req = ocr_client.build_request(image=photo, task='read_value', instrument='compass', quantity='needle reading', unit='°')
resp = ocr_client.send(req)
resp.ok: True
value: 50 °
